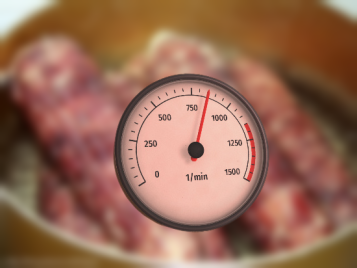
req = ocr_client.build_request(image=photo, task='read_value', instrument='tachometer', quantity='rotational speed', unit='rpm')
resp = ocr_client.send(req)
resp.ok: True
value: 850 rpm
